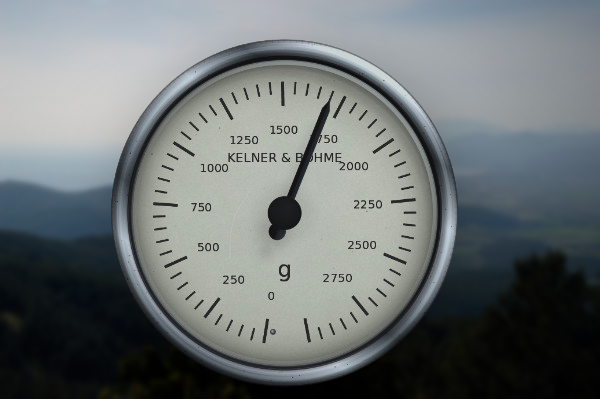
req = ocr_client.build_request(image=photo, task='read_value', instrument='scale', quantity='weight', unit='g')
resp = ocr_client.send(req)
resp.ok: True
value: 1700 g
